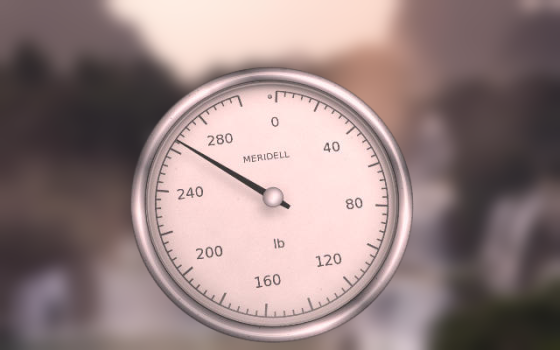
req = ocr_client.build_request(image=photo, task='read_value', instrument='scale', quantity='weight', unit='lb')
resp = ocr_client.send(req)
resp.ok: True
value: 264 lb
